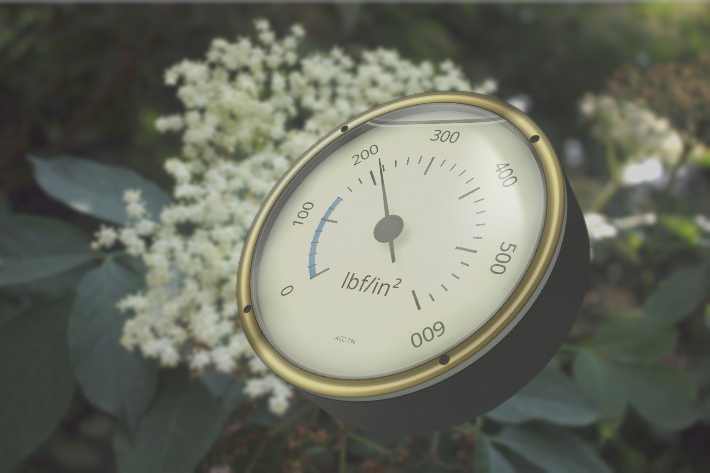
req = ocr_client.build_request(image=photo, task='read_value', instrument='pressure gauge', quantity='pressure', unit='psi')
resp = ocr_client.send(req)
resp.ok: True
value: 220 psi
